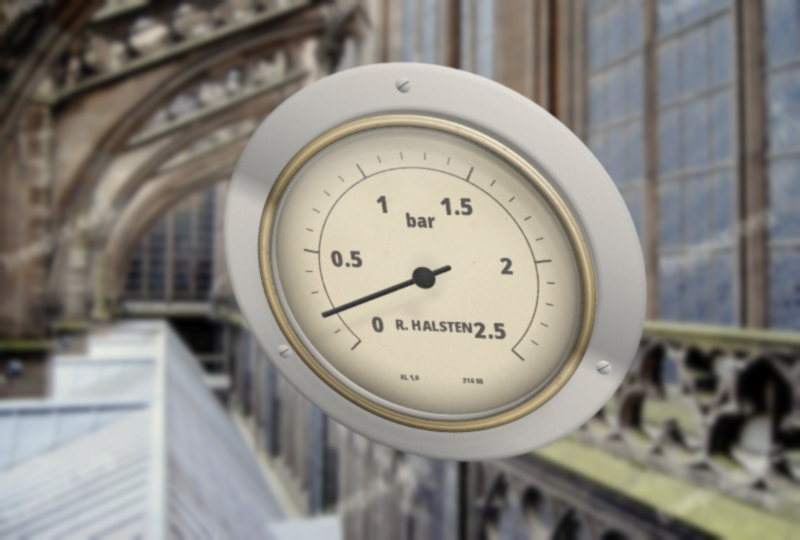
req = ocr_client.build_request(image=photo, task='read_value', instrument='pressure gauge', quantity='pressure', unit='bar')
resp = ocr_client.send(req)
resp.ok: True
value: 0.2 bar
